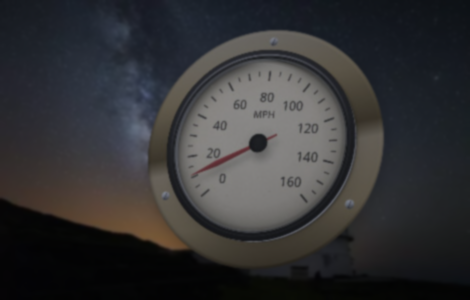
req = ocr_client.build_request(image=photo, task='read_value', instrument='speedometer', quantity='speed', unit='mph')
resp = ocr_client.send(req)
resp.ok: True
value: 10 mph
